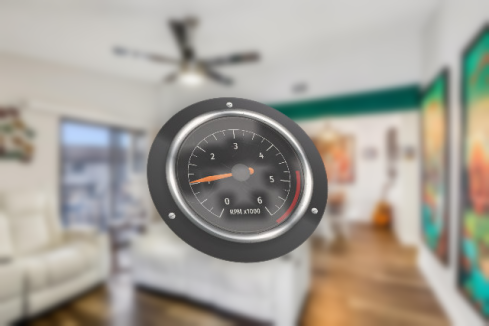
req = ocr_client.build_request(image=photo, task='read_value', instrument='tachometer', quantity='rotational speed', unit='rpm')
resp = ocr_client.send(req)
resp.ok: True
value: 1000 rpm
